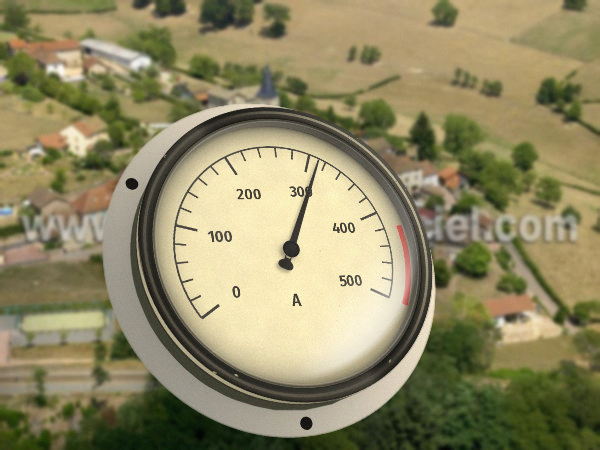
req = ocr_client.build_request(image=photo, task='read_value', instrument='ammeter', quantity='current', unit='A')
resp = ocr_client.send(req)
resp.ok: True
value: 310 A
